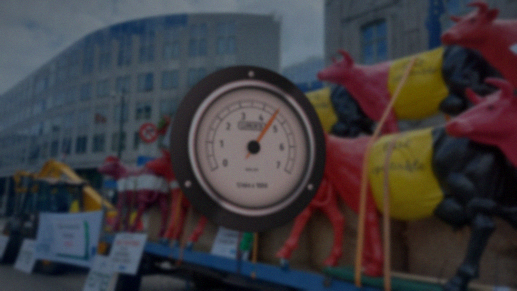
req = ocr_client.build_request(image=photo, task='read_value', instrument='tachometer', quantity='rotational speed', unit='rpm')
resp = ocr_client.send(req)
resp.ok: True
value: 4500 rpm
